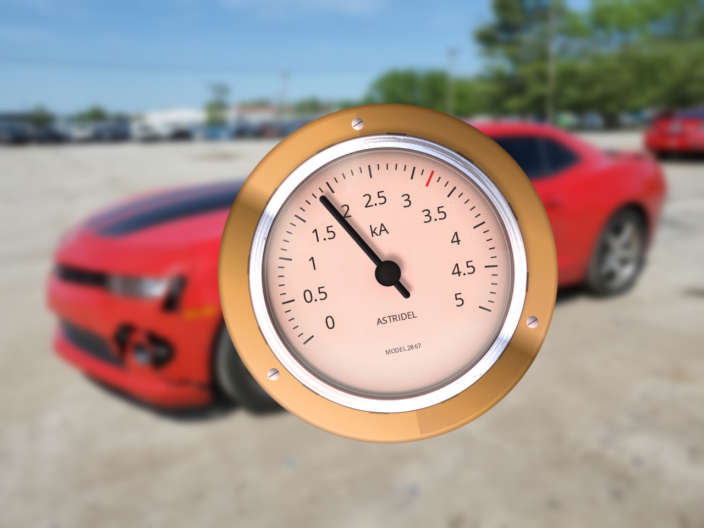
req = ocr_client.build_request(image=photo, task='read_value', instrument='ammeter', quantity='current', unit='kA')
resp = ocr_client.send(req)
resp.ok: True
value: 1.85 kA
